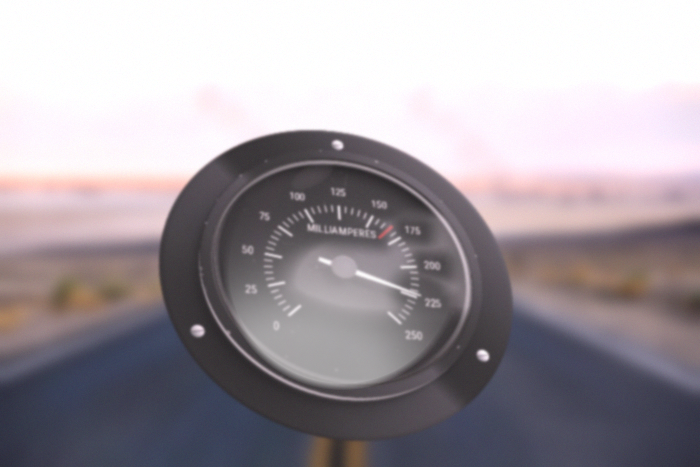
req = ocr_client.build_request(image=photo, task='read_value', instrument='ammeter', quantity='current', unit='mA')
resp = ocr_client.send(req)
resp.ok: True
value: 225 mA
